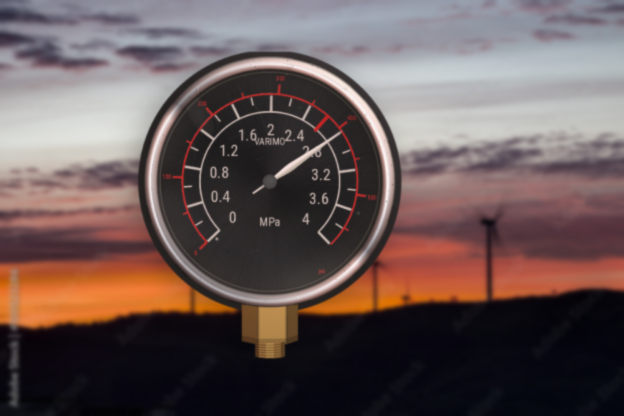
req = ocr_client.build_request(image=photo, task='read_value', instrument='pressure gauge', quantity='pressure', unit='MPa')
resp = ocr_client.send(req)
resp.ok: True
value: 2.8 MPa
